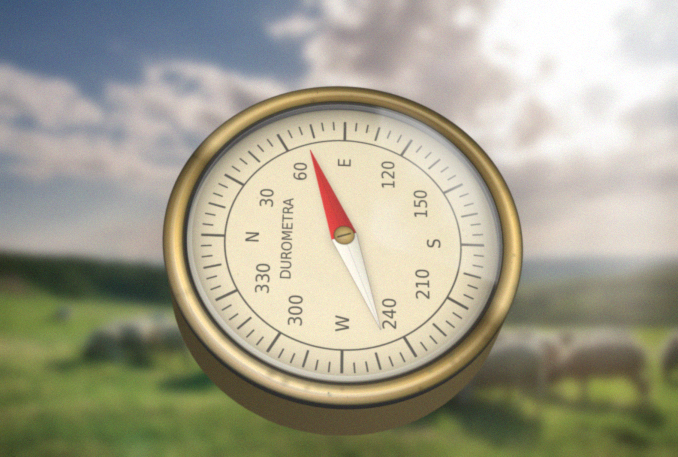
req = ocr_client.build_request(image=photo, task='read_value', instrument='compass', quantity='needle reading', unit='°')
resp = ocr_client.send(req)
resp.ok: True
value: 70 °
